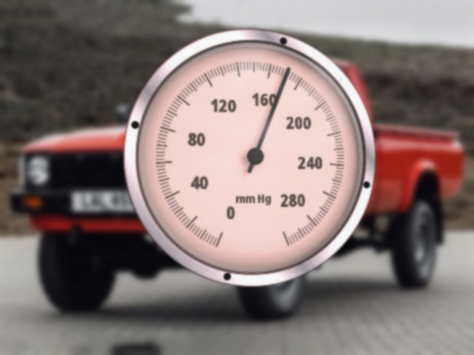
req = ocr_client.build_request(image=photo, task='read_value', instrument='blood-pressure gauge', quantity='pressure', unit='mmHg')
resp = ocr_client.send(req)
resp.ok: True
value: 170 mmHg
